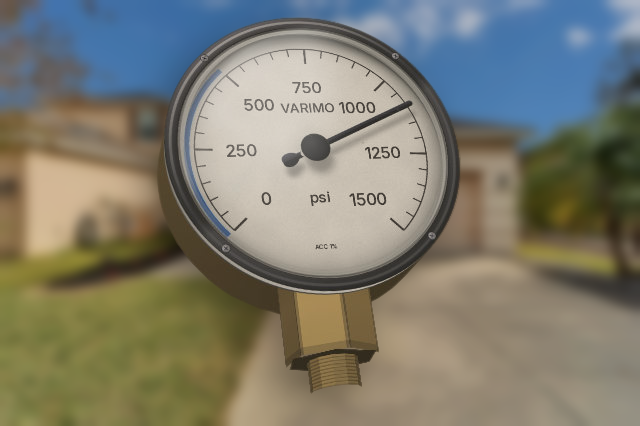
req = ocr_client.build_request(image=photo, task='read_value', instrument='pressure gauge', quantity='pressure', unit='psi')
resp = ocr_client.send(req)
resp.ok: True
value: 1100 psi
